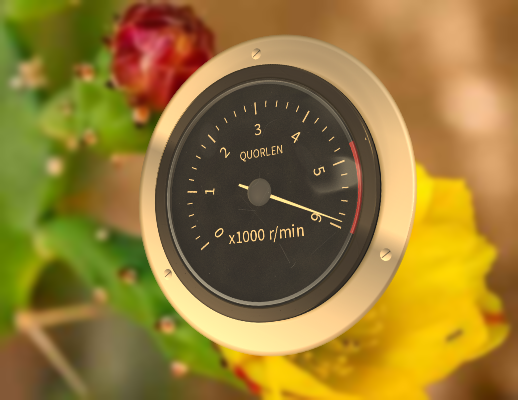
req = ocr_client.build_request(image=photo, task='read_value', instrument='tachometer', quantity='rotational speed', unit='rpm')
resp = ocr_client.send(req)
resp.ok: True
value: 5900 rpm
